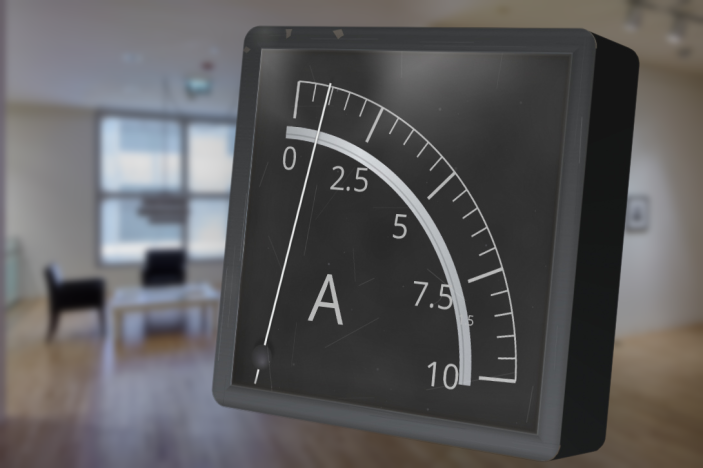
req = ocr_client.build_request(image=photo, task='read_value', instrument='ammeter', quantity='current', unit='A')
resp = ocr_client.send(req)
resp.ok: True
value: 1 A
